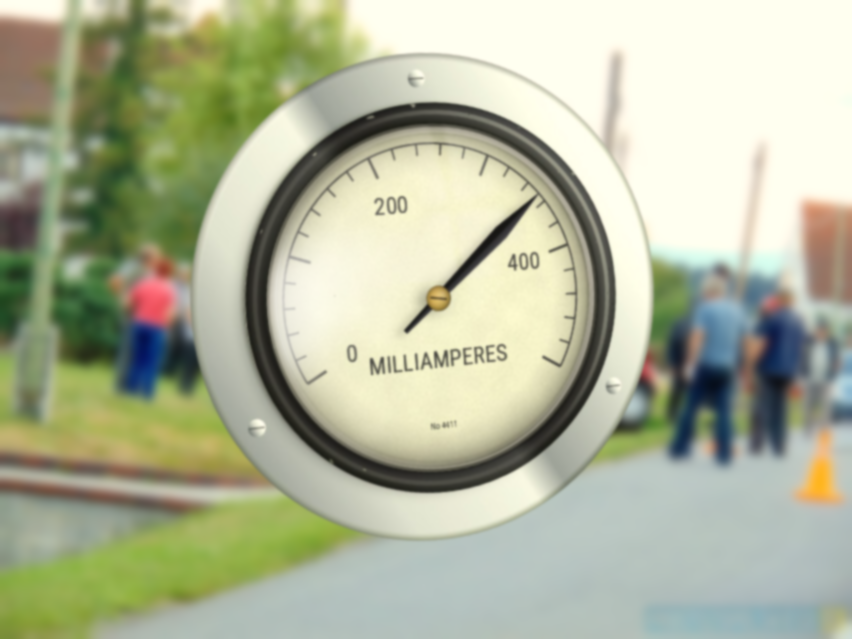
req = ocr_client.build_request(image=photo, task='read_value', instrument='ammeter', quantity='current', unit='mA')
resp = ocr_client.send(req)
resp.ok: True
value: 350 mA
